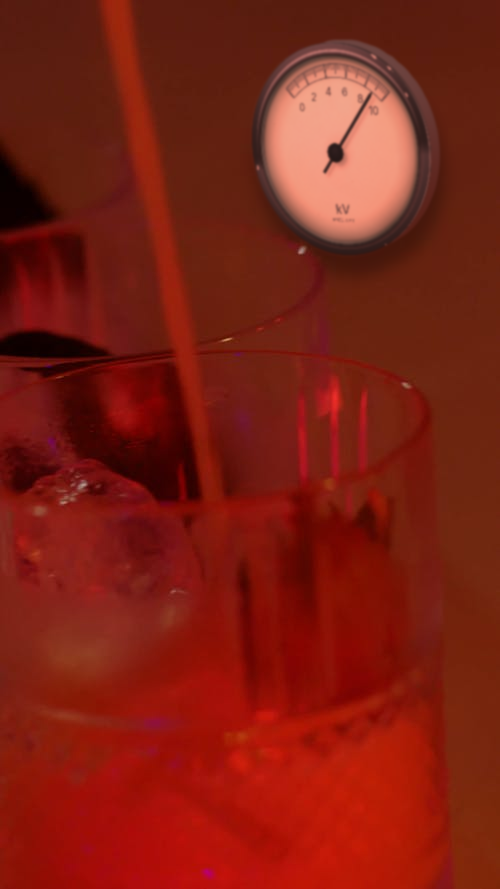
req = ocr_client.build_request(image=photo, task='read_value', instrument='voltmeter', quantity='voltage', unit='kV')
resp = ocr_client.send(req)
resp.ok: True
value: 9 kV
